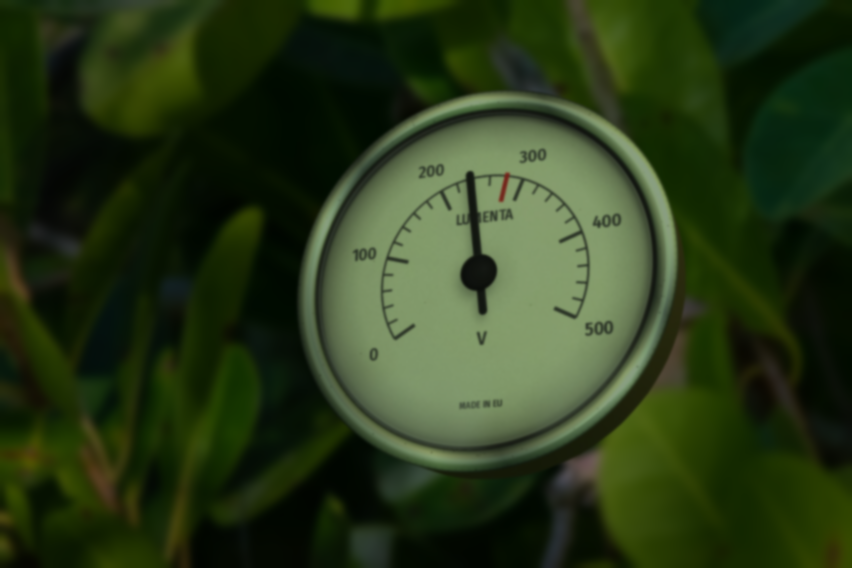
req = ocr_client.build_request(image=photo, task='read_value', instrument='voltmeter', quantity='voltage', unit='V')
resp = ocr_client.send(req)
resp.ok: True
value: 240 V
